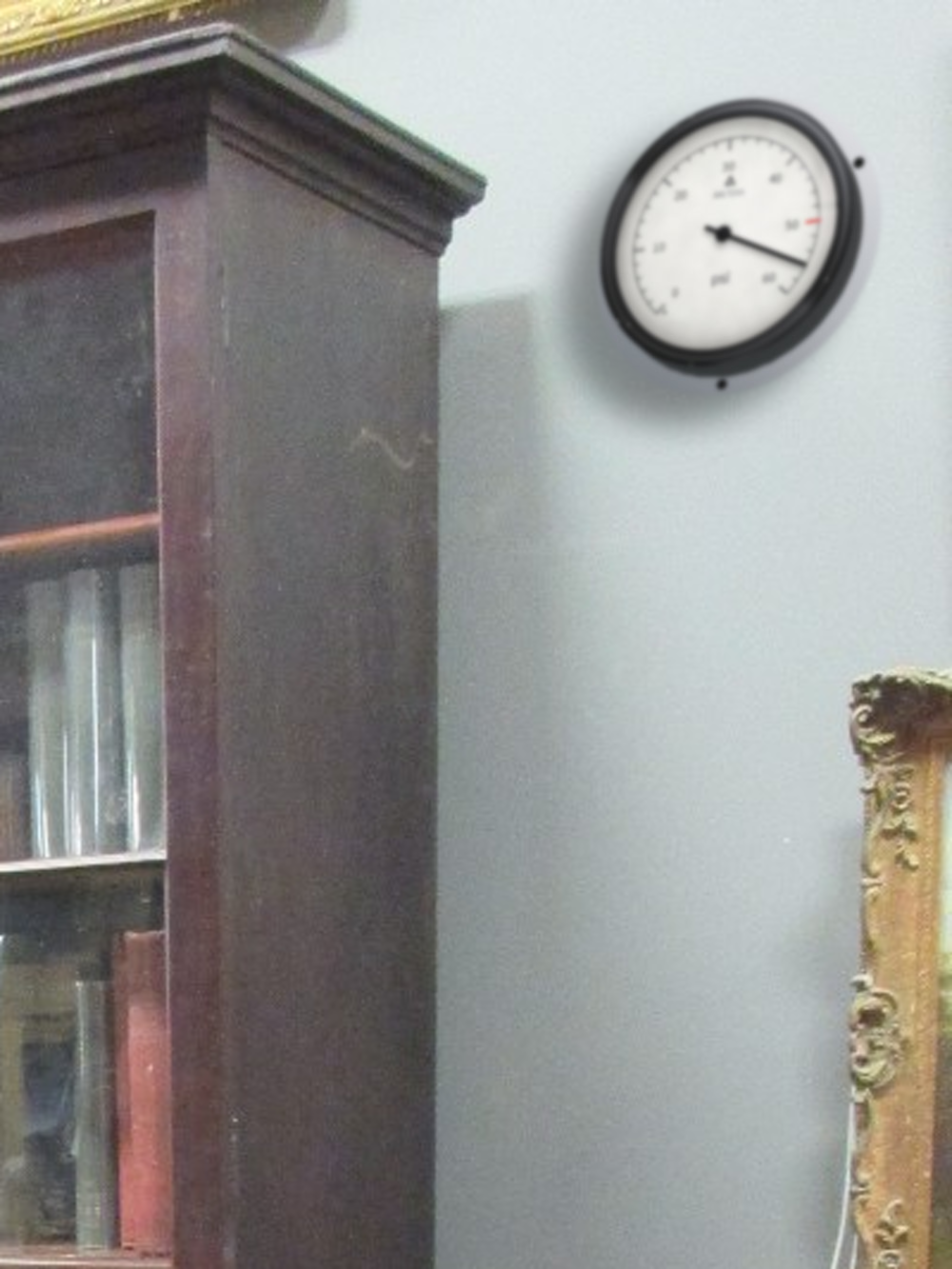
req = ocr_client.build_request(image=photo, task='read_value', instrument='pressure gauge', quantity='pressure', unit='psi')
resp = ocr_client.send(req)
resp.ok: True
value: 56 psi
